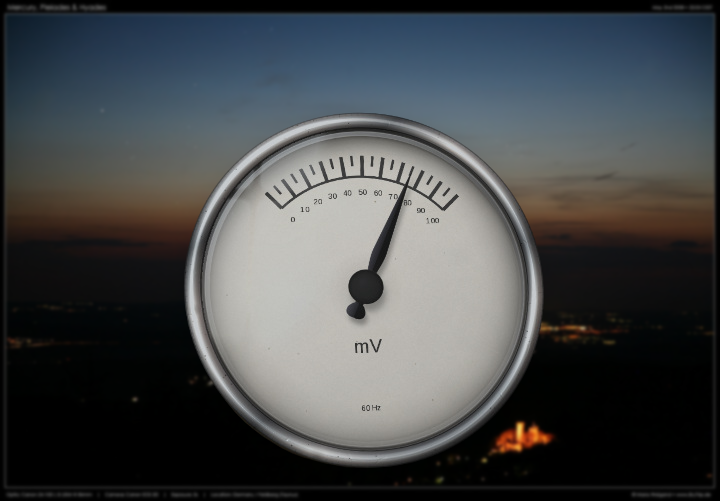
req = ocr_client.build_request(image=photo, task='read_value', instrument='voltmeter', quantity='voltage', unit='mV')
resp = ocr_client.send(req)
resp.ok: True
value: 75 mV
